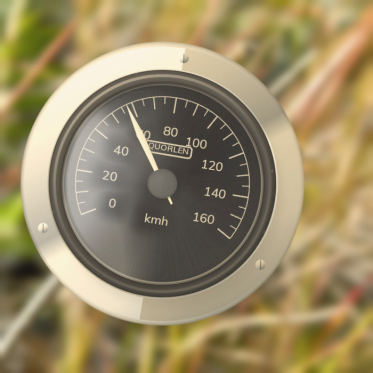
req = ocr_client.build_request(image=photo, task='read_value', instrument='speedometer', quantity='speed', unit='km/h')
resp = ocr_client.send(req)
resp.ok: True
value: 57.5 km/h
